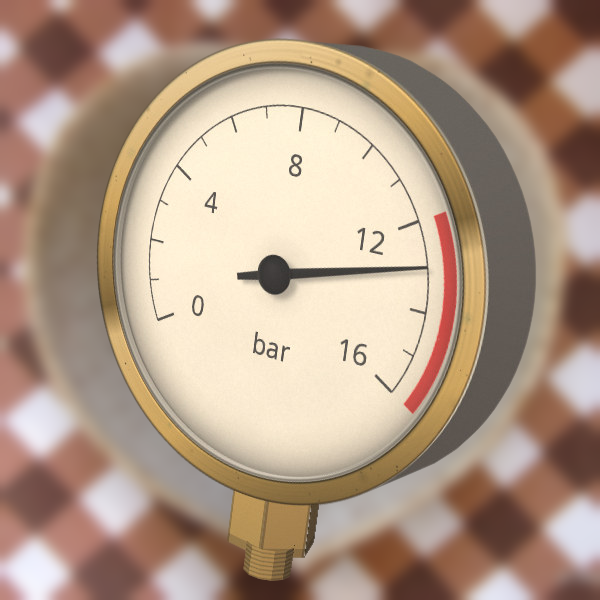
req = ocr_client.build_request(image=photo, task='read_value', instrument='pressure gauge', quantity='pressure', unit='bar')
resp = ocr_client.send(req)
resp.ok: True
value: 13 bar
